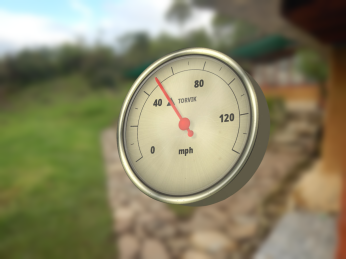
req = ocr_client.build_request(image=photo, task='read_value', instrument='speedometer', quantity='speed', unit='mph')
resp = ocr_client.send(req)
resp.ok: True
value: 50 mph
